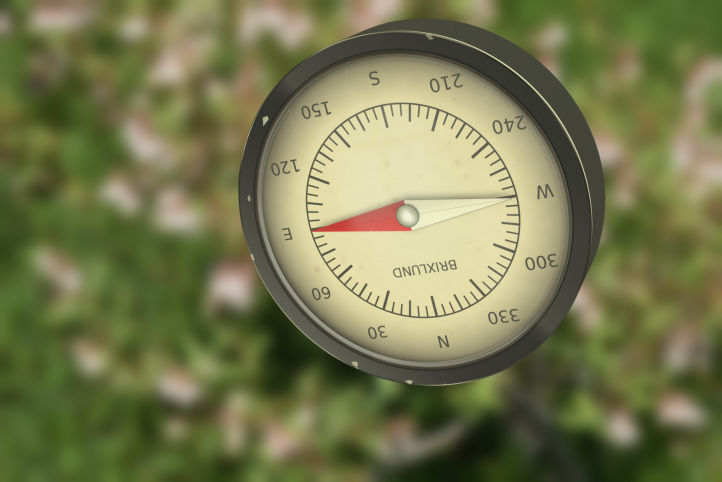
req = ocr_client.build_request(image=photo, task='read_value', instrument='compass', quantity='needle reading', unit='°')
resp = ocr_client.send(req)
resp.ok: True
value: 90 °
